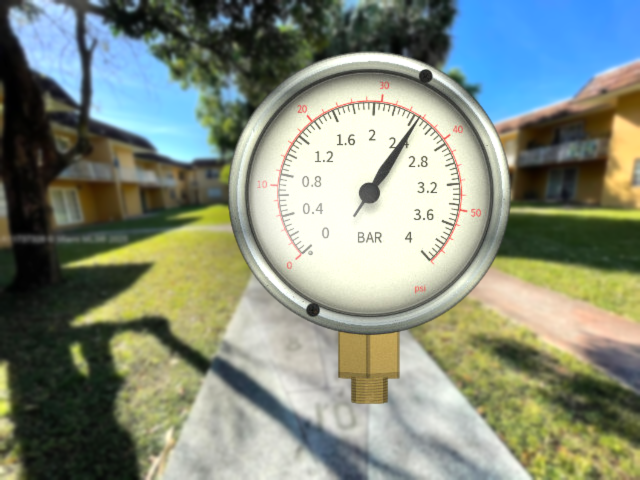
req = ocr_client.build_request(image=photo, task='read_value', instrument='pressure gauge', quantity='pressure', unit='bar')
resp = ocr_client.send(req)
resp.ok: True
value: 2.45 bar
